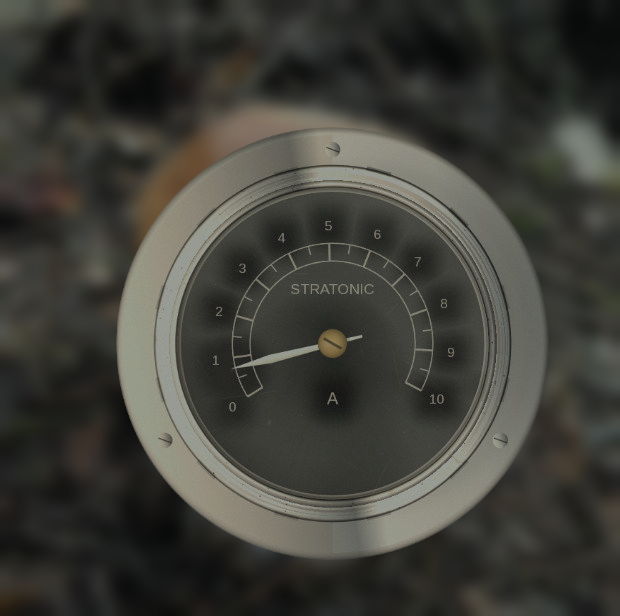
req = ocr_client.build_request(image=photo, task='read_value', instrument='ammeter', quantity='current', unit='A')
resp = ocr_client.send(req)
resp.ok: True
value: 0.75 A
